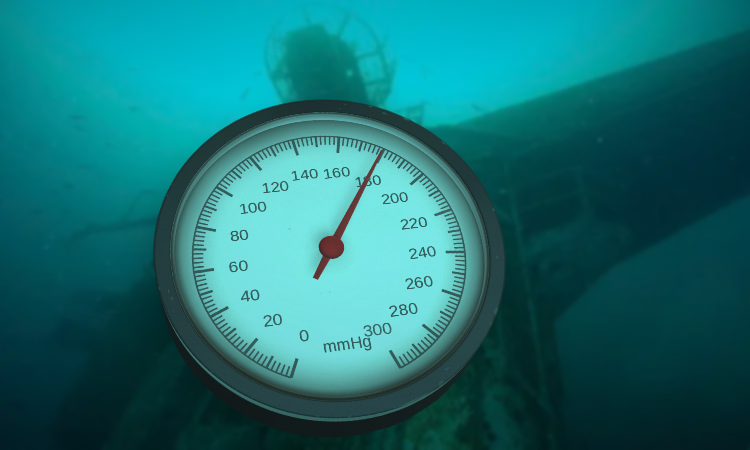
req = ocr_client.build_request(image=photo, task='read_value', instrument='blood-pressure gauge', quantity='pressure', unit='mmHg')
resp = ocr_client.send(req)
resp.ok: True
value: 180 mmHg
